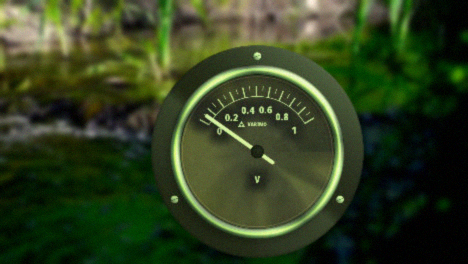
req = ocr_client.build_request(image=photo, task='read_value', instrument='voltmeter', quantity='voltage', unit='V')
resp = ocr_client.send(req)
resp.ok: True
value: 0.05 V
